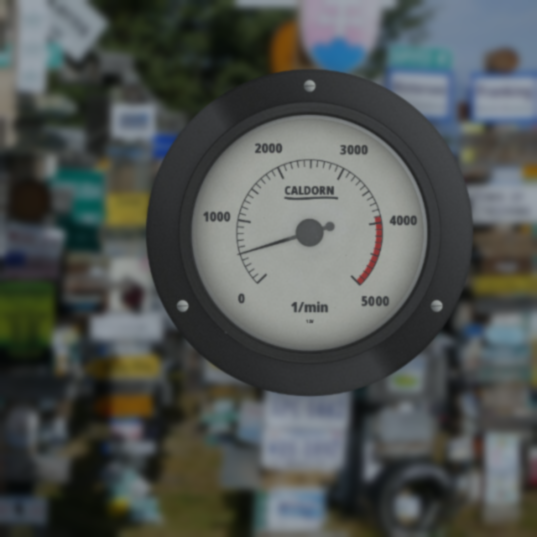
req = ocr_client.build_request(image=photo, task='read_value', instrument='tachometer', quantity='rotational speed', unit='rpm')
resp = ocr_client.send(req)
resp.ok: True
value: 500 rpm
